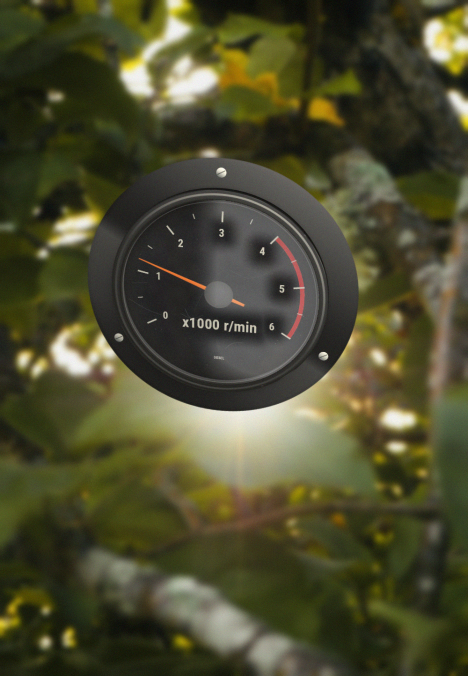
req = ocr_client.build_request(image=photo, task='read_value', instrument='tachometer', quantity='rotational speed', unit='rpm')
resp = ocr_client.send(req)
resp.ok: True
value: 1250 rpm
